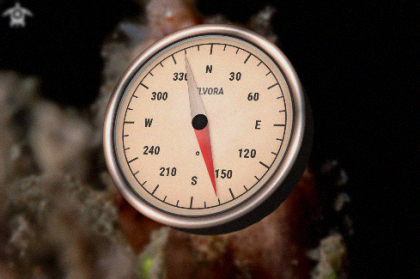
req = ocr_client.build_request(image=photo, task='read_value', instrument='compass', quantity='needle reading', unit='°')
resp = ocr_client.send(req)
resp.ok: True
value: 160 °
